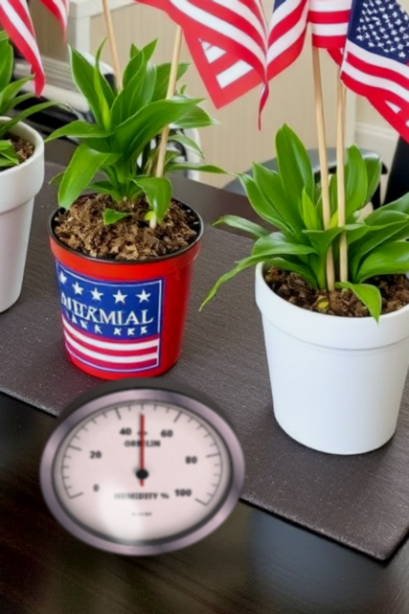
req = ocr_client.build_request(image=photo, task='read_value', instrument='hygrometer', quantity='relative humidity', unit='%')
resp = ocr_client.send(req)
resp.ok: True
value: 48 %
